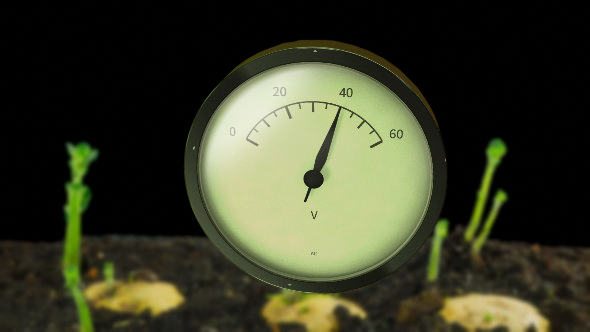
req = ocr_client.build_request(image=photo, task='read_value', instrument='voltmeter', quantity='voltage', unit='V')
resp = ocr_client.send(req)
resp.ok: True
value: 40 V
